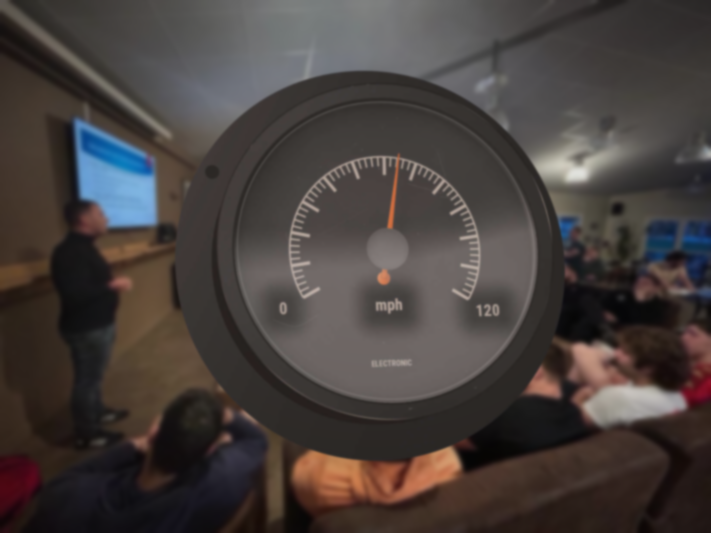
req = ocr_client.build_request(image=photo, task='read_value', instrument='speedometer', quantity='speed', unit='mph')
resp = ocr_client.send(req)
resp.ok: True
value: 64 mph
